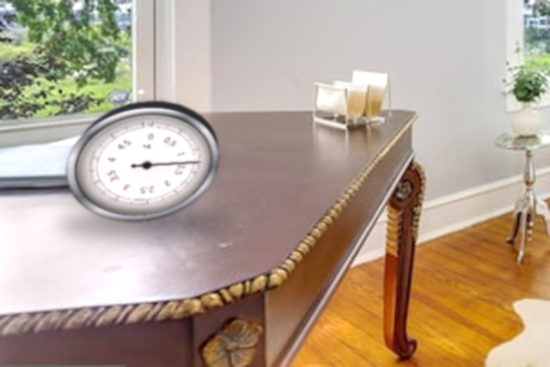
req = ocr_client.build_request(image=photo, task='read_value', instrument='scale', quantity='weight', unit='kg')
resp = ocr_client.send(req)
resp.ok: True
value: 1.25 kg
